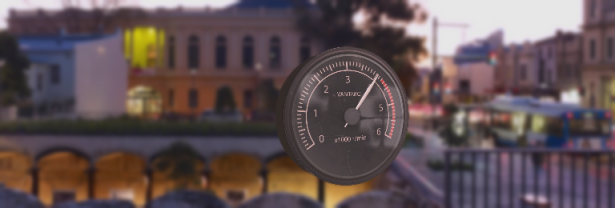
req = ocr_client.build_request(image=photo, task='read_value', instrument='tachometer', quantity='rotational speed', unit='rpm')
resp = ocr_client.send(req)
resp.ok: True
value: 4000 rpm
